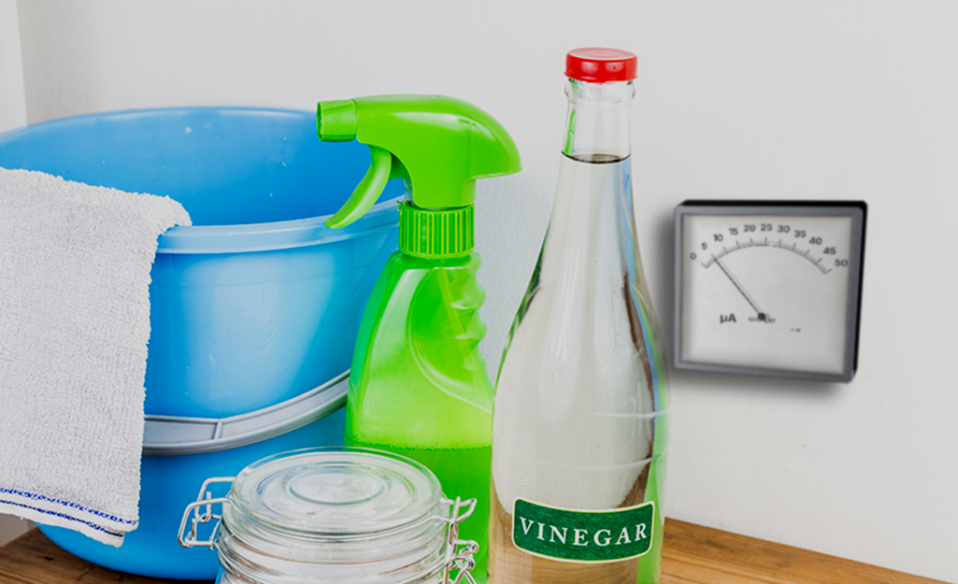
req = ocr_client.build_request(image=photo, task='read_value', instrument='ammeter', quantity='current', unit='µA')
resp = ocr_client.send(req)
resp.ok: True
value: 5 µA
